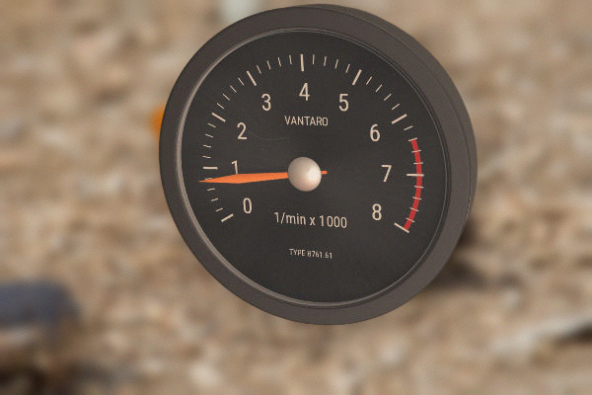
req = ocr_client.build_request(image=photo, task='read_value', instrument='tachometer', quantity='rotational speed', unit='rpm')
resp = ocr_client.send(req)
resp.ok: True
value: 800 rpm
